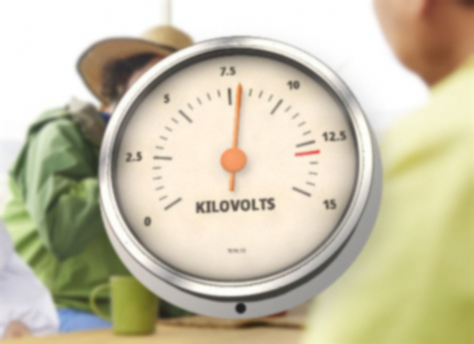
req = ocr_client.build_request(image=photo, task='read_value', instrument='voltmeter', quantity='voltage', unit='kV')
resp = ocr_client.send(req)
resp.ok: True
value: 8 kV
